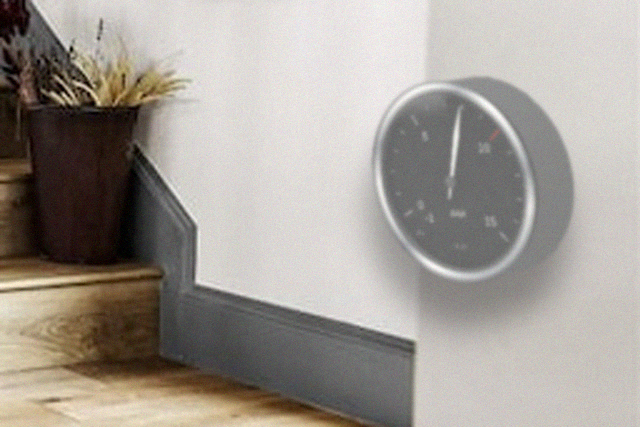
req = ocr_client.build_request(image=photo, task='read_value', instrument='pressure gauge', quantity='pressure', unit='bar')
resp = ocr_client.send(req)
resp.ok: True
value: 8 bar
